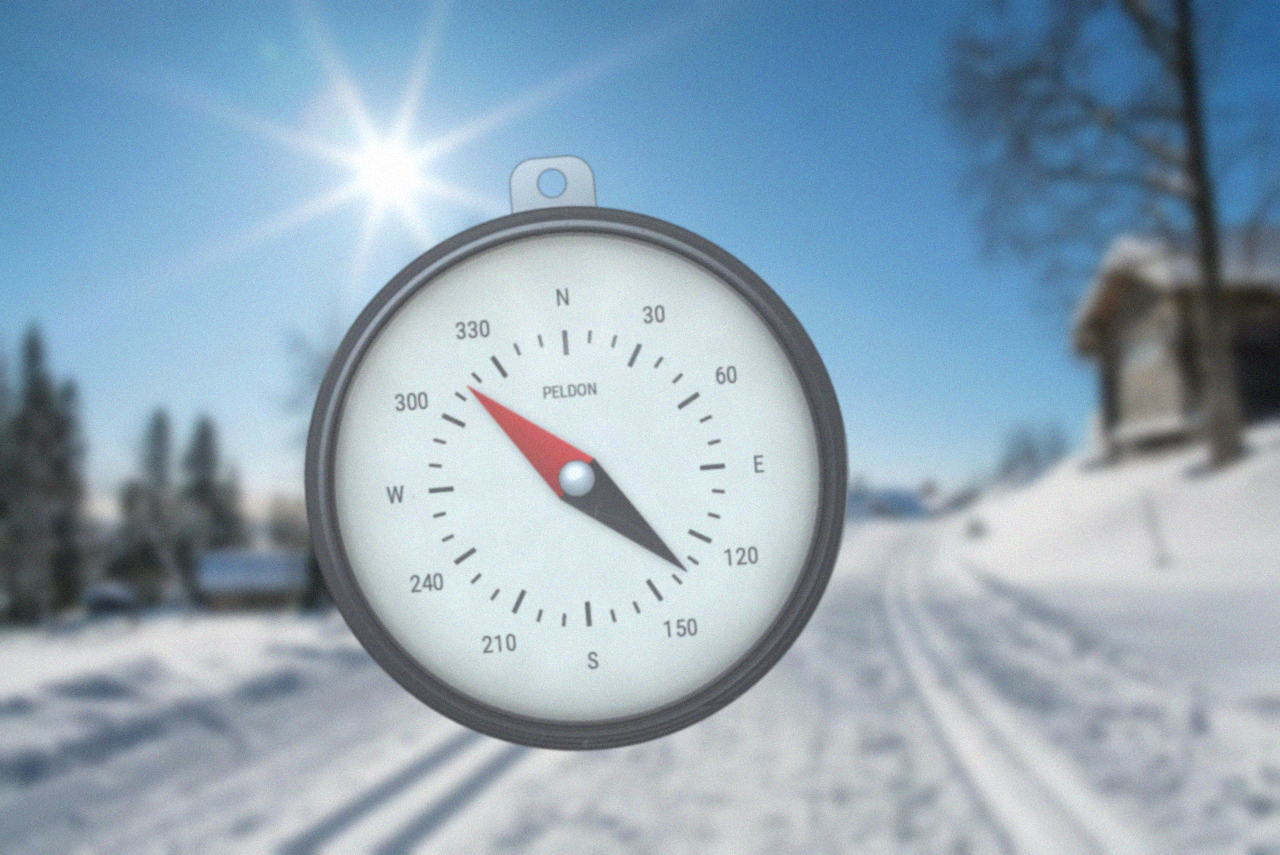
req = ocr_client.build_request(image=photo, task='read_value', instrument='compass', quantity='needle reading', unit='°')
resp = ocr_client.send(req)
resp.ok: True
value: 315 °
